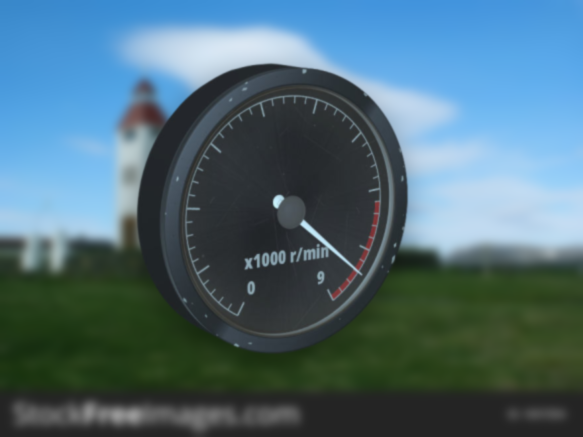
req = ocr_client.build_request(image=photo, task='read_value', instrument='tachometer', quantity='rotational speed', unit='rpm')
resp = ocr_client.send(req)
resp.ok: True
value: 8400 rpm
